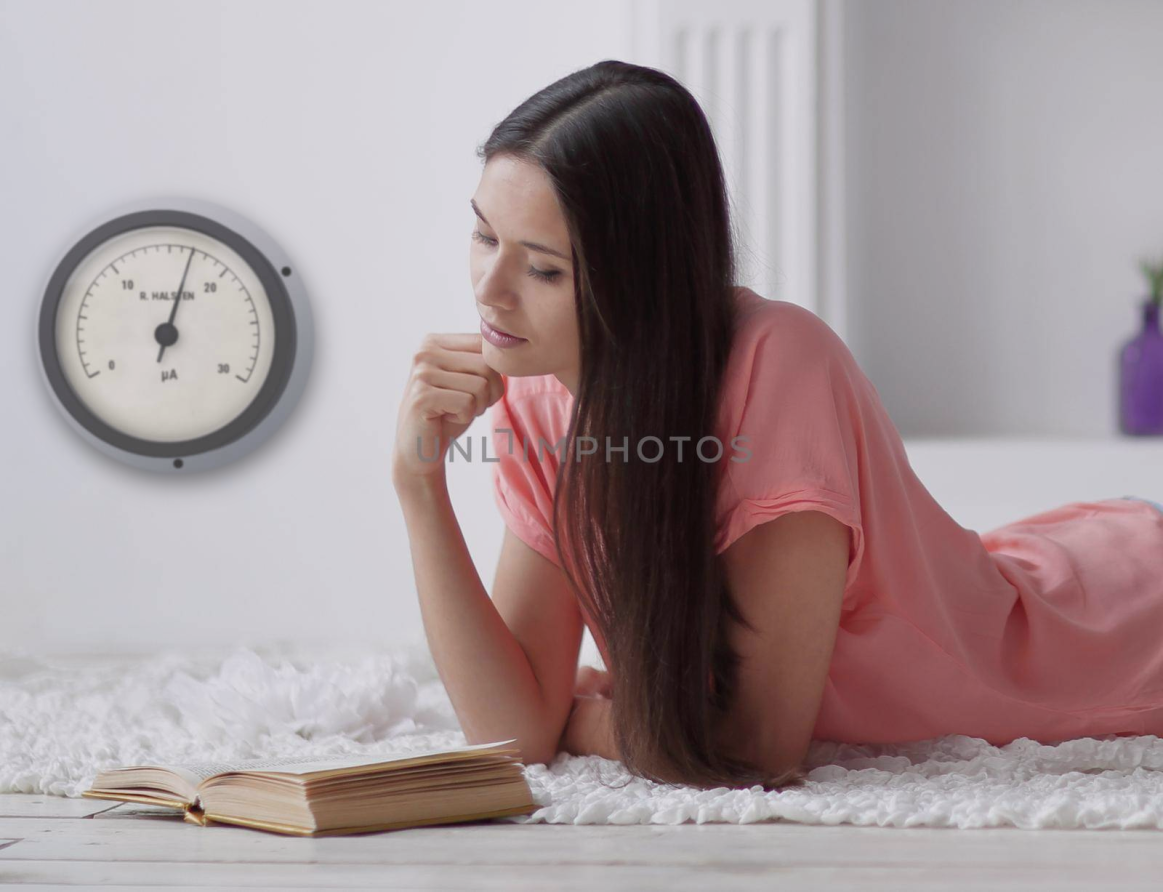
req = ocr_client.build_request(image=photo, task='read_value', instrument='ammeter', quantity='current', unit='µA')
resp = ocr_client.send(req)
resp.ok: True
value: 17 µA
